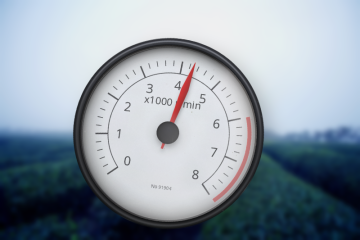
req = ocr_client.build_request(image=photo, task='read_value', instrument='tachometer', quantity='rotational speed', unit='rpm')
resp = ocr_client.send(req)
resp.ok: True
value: 4300 rpm
